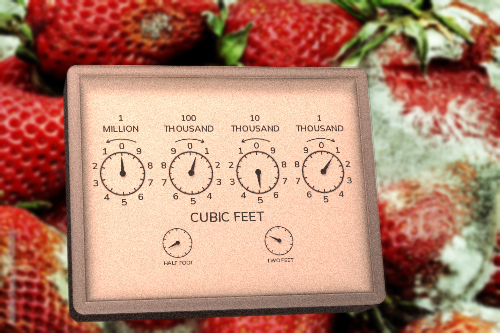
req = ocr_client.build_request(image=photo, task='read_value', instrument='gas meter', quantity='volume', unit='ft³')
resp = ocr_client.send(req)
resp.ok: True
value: 5100 ft³
